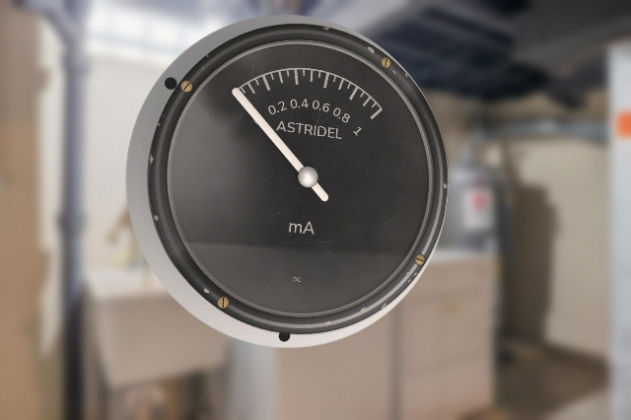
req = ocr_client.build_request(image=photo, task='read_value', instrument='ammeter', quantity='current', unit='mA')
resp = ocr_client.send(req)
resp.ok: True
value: 0 mA
